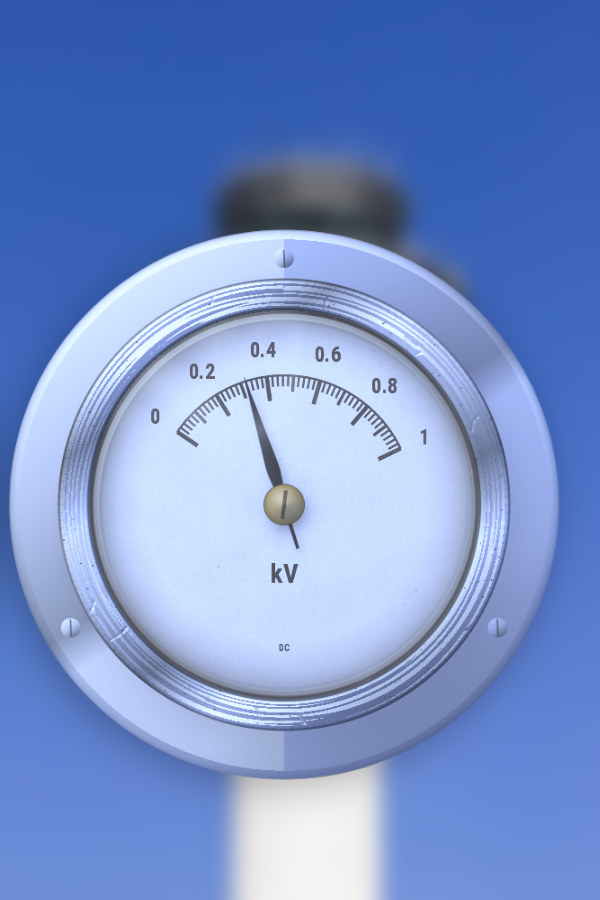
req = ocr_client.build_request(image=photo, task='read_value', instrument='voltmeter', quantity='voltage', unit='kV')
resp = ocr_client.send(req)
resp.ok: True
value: 0.32 kV
